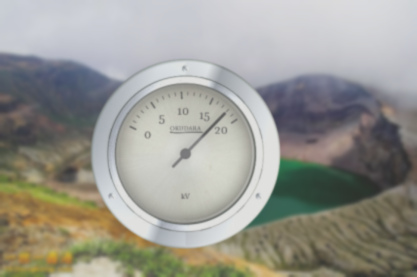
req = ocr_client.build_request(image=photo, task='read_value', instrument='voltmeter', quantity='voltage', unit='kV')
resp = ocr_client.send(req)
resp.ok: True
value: 18 kV
